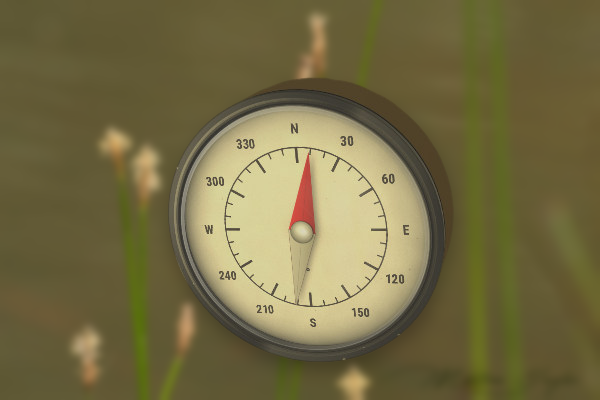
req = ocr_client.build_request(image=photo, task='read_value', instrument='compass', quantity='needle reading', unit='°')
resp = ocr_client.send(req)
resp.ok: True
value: 10 °
